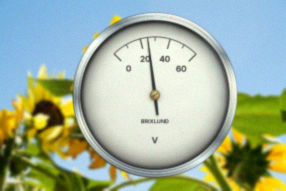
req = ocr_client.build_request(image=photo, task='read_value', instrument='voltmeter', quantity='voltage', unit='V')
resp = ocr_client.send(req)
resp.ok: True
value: 25 V
